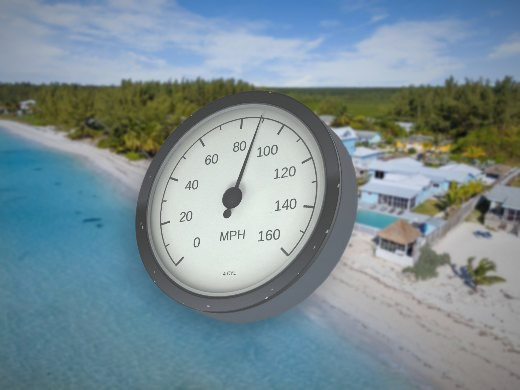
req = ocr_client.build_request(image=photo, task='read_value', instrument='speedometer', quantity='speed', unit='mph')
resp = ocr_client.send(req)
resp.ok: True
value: 90 mph
